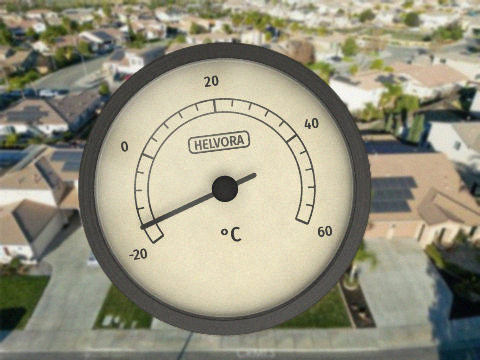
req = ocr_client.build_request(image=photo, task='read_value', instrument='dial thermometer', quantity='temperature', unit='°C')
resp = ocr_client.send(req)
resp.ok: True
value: -16 °C
